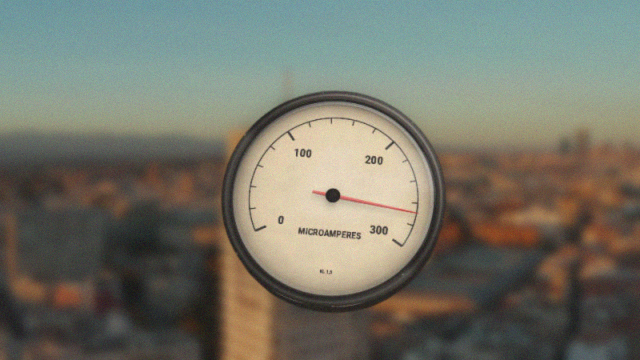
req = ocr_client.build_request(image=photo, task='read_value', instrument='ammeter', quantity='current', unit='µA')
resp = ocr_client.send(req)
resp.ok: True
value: 270 µA
